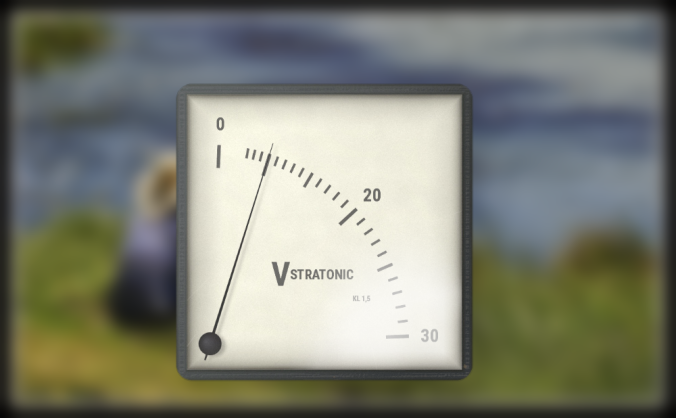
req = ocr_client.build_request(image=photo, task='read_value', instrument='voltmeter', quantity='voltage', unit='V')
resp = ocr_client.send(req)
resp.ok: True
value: 10 V
